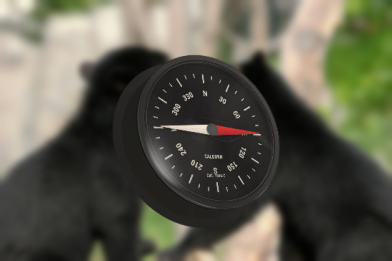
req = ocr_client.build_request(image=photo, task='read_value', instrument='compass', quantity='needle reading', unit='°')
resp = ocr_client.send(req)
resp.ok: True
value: 90 °
